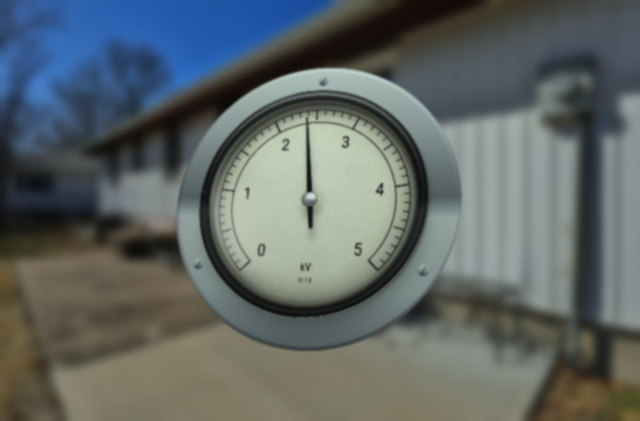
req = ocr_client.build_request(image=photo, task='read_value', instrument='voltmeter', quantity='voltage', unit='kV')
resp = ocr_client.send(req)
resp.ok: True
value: 2.4 kV
